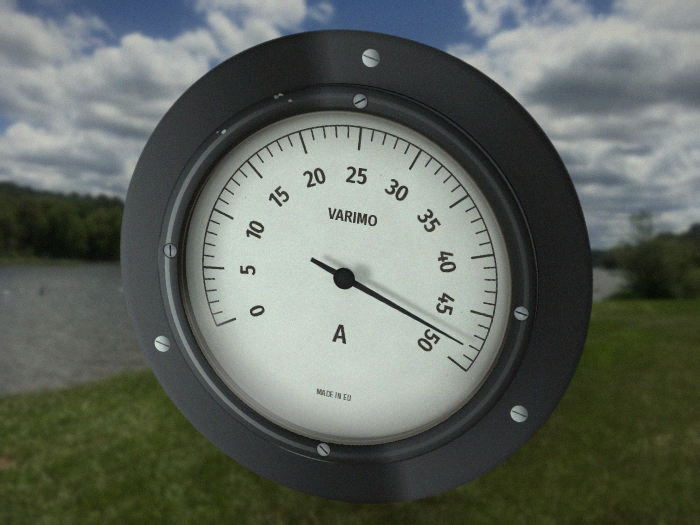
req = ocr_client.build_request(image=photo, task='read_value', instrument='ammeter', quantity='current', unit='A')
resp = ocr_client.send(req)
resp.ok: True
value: 48 A
